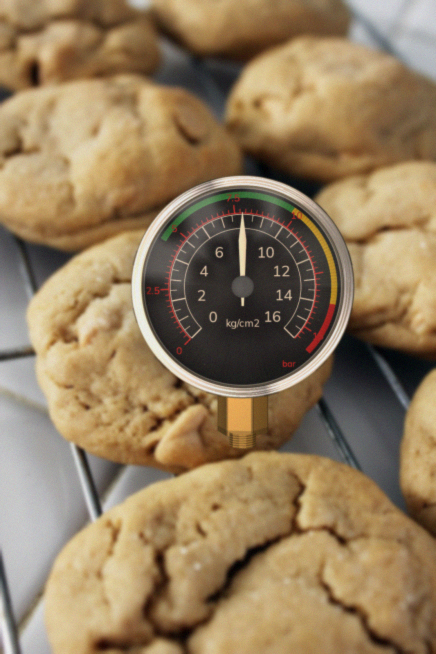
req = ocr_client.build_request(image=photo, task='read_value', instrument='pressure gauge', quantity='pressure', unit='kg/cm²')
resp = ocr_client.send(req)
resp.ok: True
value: 8 kg/cm²
